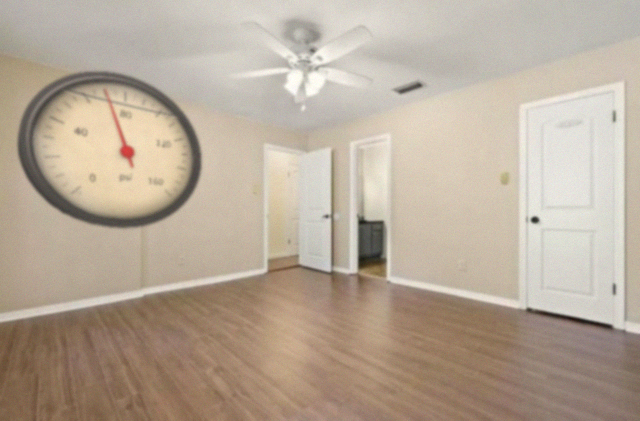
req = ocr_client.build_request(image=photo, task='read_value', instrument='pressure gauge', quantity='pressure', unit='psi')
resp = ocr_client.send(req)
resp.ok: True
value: 70 psi
